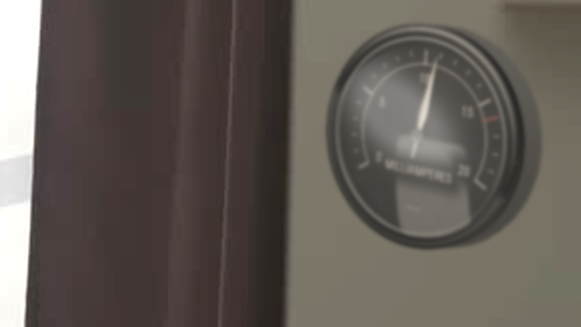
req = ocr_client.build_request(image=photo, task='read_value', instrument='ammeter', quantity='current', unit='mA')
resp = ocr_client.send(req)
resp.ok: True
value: 11 mA
